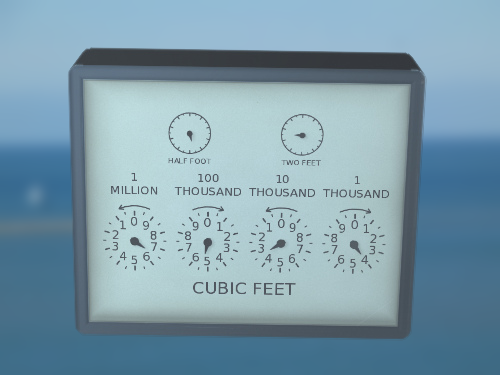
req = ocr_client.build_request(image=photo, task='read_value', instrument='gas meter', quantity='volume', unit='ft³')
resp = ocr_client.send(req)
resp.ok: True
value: 653400 ft³
